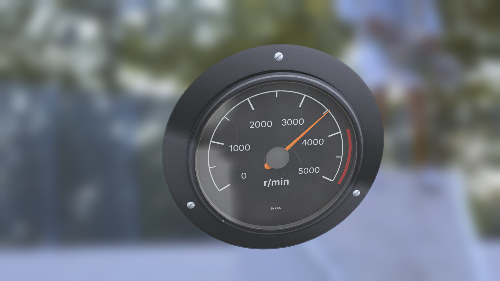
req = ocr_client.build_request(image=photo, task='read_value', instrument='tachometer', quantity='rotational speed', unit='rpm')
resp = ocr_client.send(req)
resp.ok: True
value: 3500 rpm
